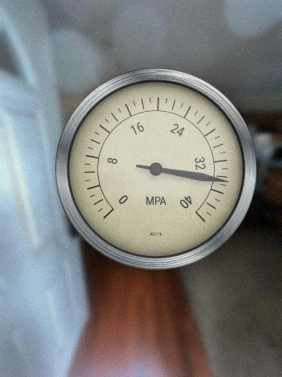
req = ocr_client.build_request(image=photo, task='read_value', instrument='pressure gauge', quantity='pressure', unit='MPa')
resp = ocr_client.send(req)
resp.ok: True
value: 34.5 MPa
